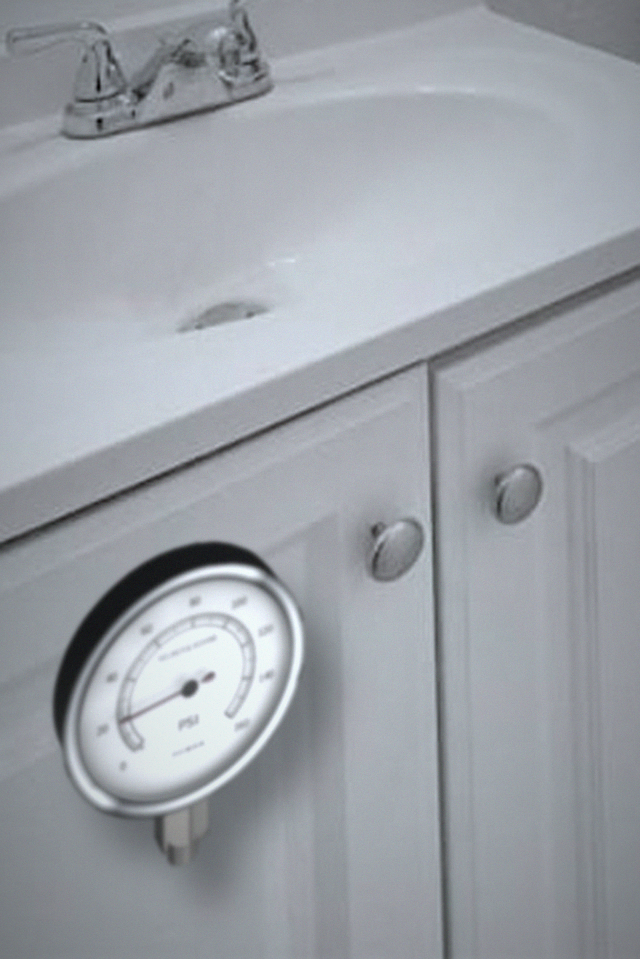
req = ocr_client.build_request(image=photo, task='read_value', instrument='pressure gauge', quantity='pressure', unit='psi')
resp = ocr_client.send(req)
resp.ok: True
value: 20 psi
